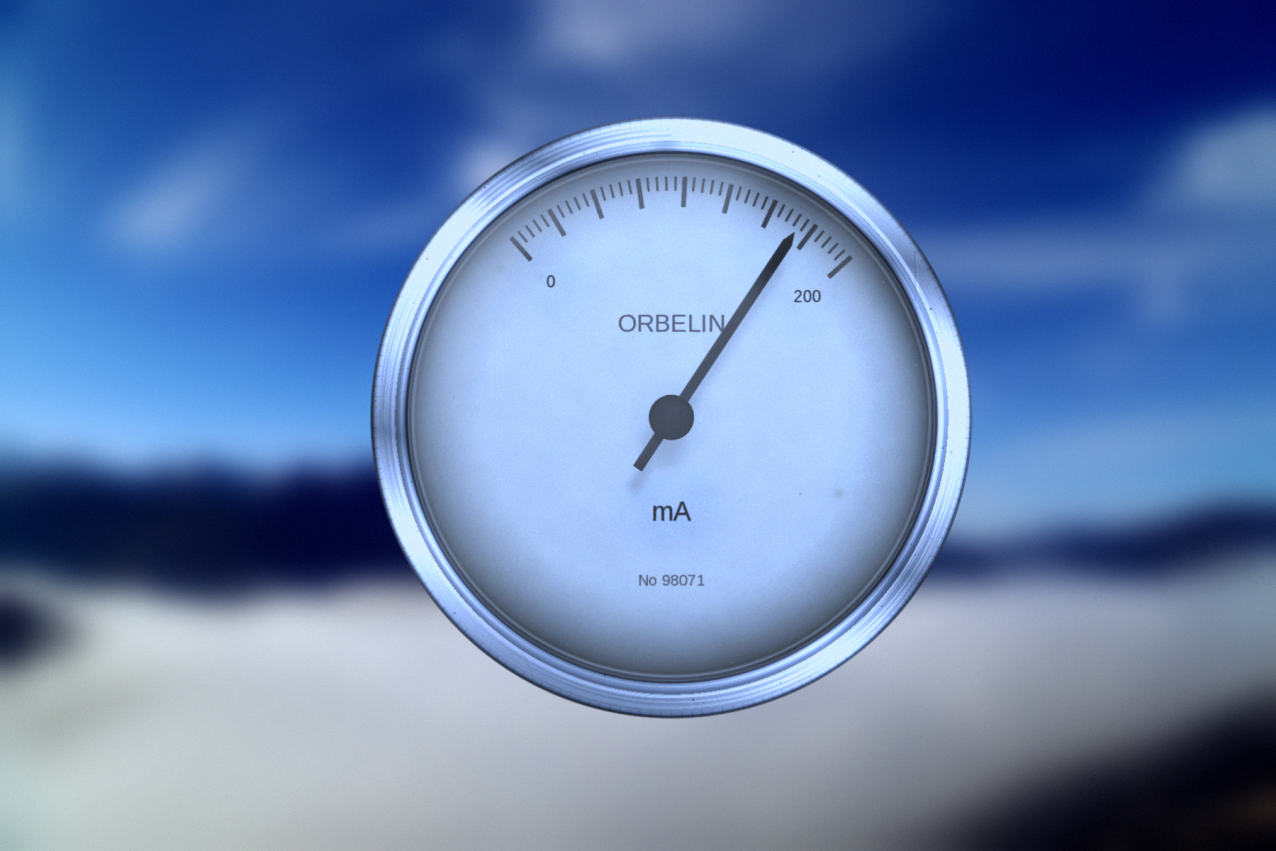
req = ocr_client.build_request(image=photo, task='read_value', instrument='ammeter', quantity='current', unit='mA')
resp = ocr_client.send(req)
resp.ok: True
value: 167.5 mA
